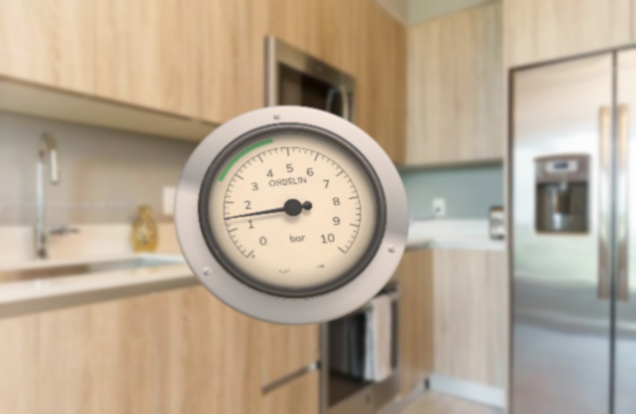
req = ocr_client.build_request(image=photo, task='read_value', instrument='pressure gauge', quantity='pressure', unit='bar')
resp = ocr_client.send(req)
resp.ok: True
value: 1.4 bar
